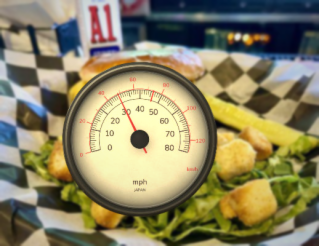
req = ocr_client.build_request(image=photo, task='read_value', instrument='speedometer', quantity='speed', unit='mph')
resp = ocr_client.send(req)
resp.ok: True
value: 30 mph
